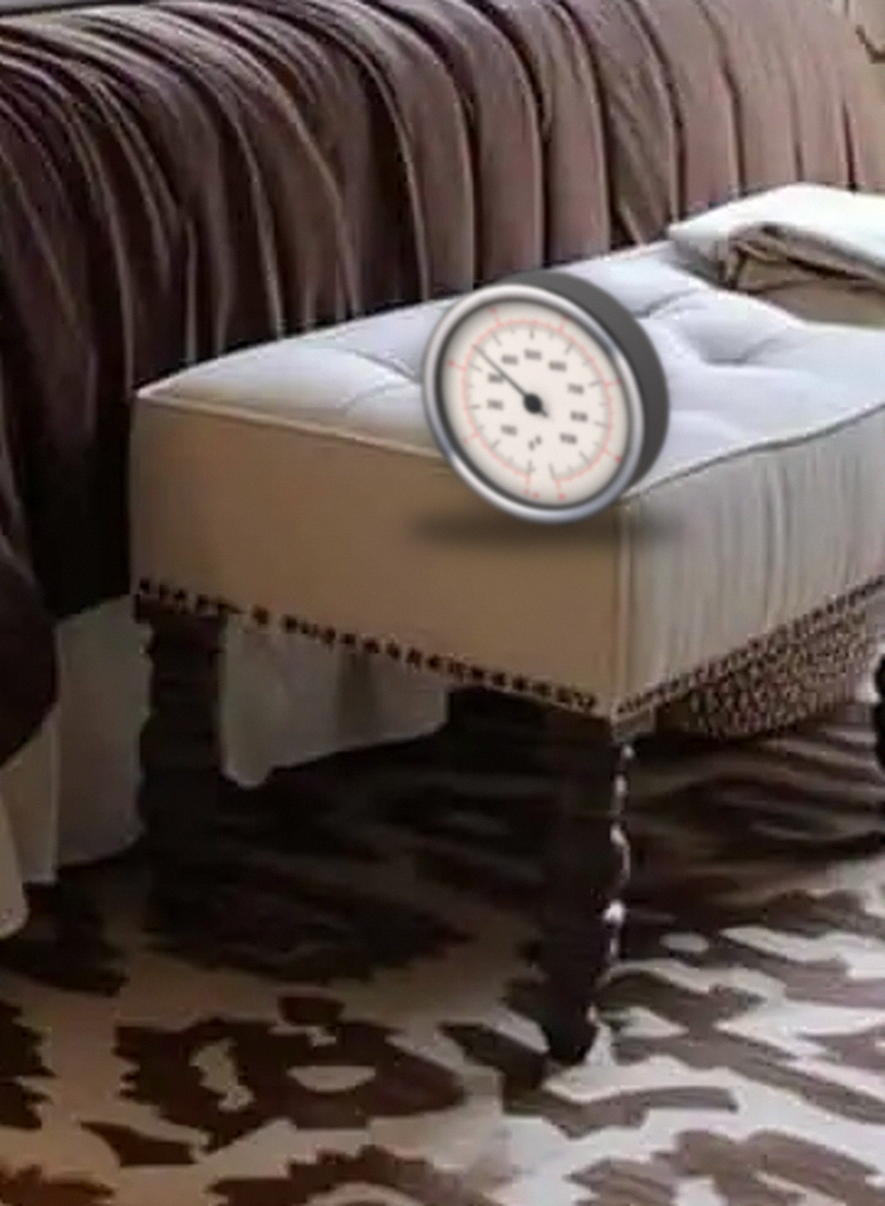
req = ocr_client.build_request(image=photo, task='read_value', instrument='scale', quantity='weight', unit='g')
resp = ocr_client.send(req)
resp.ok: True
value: 350 g
